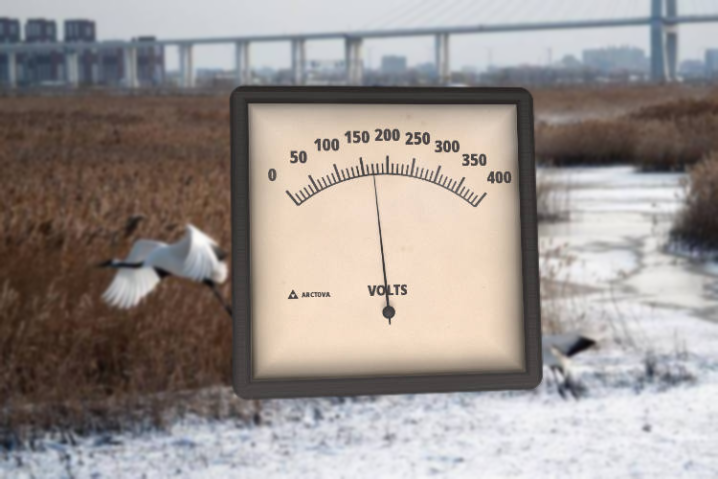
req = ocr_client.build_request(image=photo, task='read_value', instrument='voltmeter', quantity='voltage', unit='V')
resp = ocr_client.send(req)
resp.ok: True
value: 170 V
